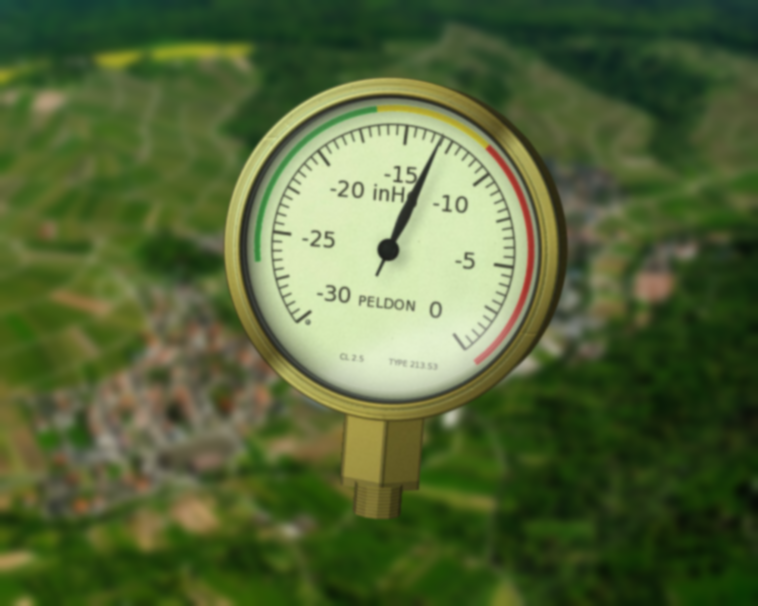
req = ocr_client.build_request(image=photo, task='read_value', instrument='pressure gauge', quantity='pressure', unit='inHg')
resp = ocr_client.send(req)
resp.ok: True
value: -13 inHg
